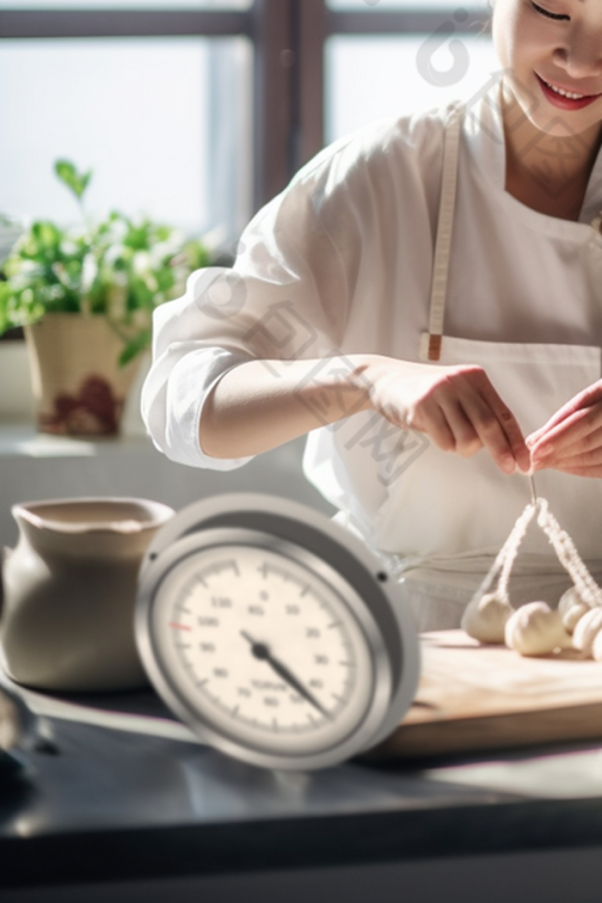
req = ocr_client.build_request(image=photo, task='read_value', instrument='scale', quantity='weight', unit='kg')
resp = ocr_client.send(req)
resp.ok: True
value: 45 kg
